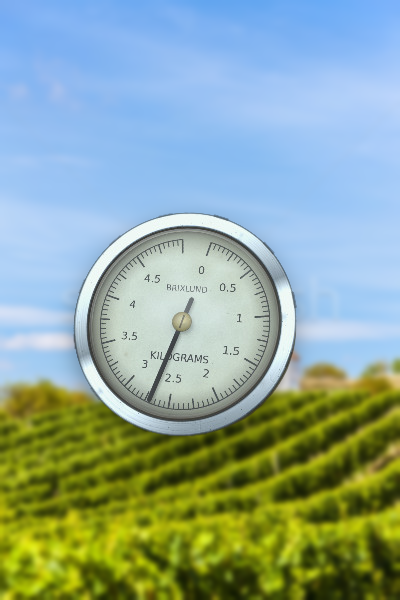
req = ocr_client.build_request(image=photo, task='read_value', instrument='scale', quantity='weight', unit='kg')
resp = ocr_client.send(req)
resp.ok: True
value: 2.7 kg
